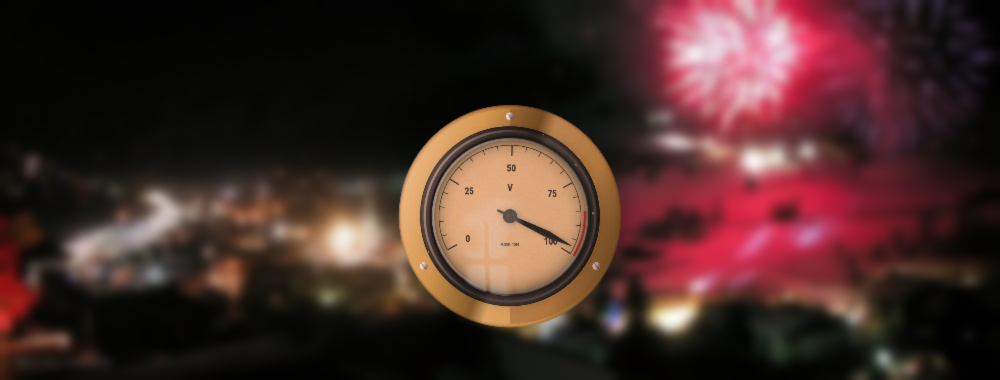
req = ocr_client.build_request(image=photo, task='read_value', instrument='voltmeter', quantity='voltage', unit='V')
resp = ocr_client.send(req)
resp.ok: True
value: 97.5 V
